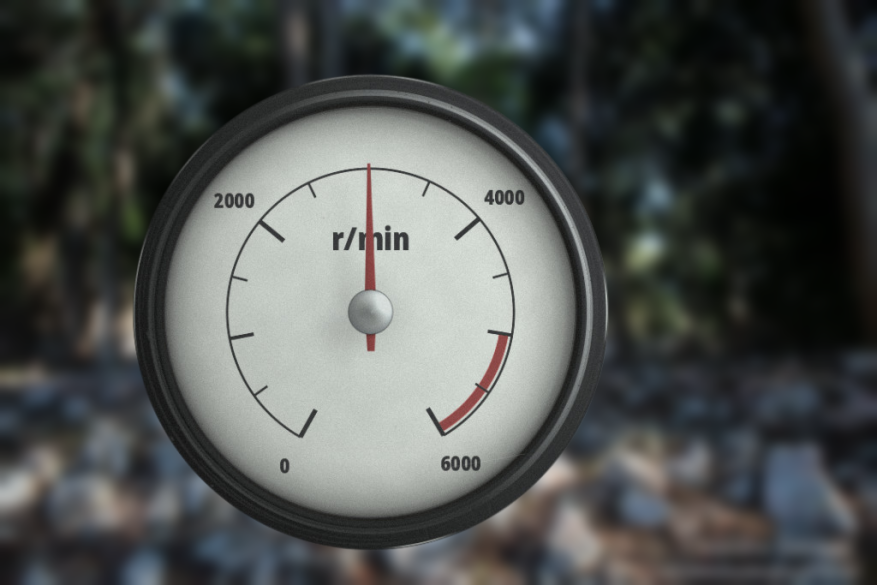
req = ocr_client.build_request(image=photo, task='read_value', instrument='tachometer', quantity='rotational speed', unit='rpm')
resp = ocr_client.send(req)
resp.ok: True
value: 3000 rpm
